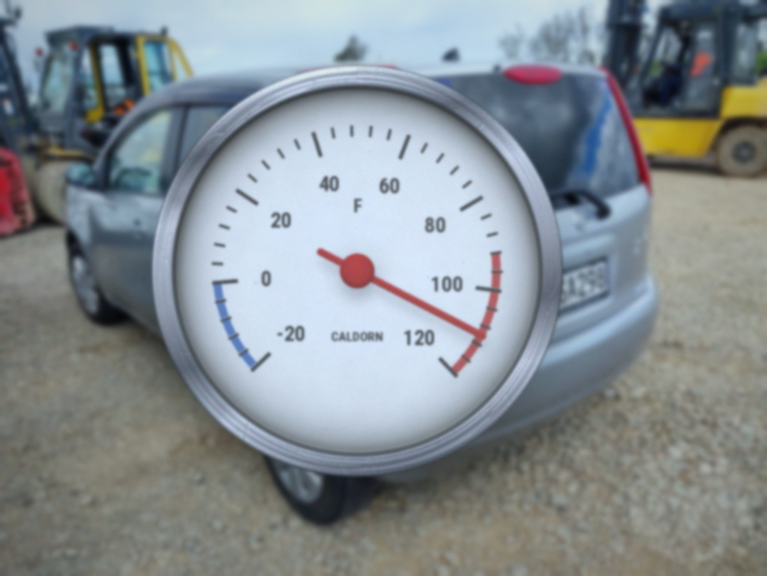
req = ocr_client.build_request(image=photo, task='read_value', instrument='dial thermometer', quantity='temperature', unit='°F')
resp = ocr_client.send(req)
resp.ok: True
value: 110 °F
